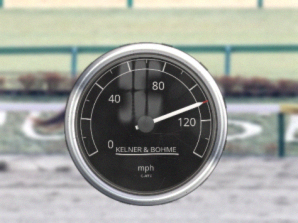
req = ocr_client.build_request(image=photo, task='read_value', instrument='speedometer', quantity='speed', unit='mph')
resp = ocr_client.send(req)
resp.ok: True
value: 110 mph
